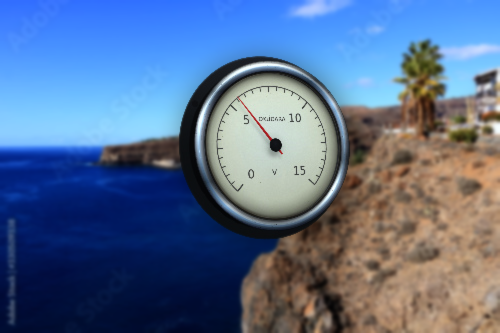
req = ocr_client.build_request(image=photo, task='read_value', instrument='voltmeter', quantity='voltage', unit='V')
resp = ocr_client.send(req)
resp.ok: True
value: 5.5 V
